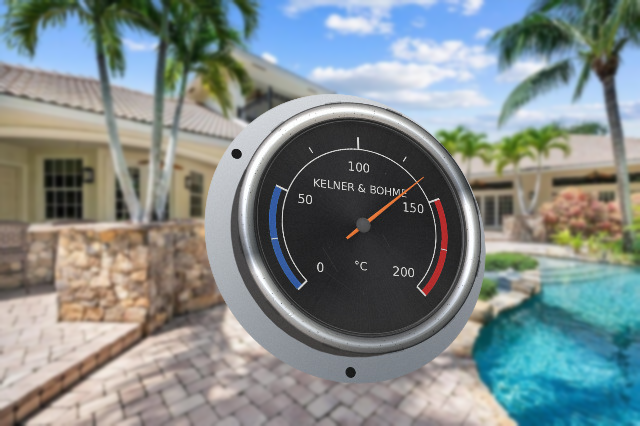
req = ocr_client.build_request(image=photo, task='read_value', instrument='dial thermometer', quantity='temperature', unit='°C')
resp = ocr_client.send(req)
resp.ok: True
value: 137.5 °C
